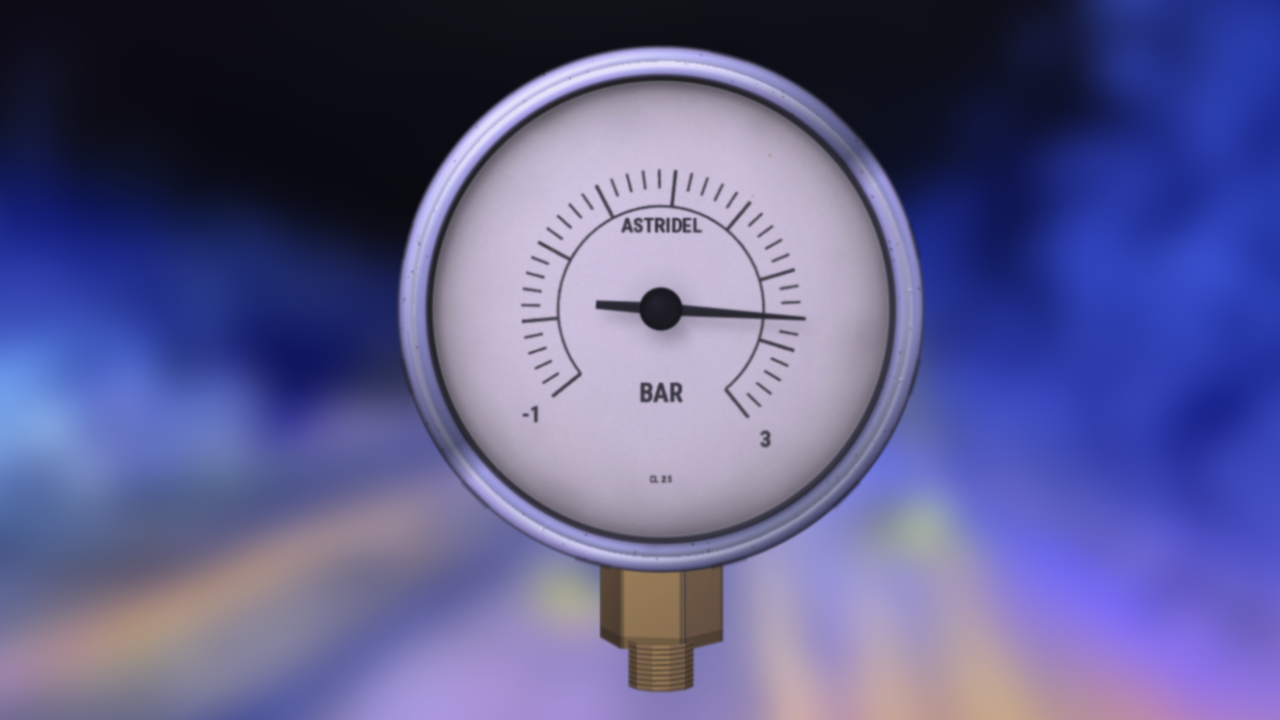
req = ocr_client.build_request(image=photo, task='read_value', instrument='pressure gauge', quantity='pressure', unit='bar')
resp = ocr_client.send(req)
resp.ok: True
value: 2.3 bar
